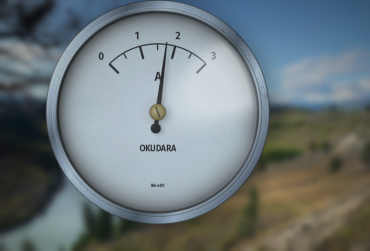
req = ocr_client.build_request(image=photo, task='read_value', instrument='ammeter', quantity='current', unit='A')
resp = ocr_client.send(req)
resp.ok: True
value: 1.75 A
